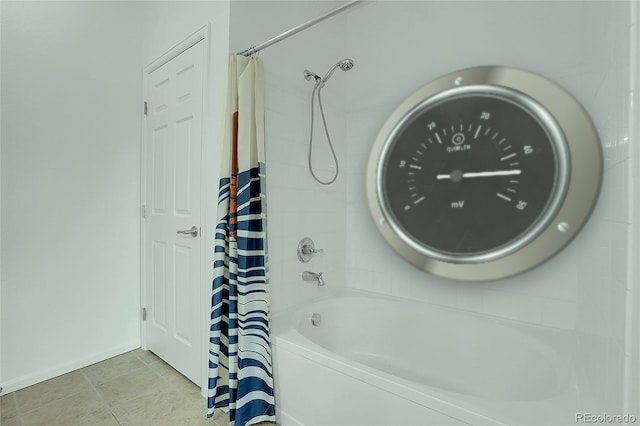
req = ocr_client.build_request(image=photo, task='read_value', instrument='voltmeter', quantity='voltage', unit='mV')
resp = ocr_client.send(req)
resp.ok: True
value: 44 mV
